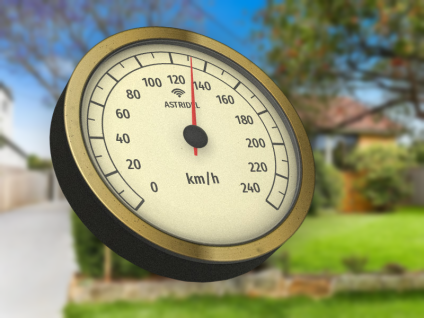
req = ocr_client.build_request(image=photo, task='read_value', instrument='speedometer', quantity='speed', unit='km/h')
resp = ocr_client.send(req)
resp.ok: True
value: 130 km/h
